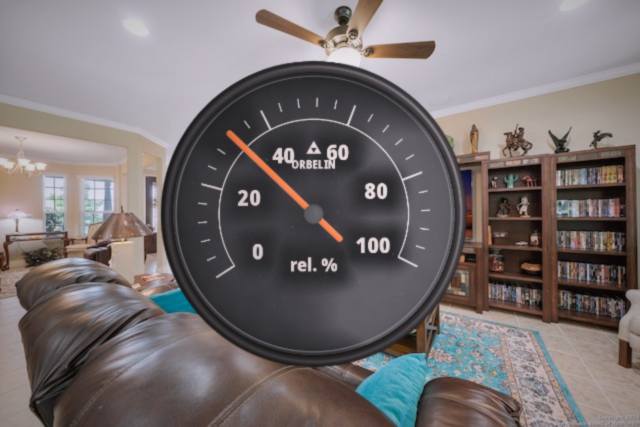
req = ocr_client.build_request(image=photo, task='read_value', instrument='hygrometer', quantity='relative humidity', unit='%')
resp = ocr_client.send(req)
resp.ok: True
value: 32 %
